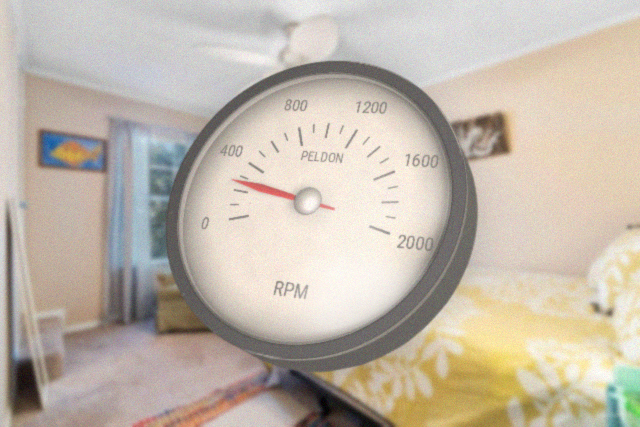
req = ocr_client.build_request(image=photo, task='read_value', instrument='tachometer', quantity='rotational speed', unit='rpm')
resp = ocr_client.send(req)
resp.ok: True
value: 250 rpm
